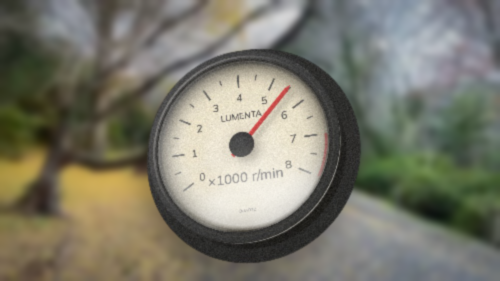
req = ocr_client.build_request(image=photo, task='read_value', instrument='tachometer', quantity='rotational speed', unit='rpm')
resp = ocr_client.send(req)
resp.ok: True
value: 5500 rpm
